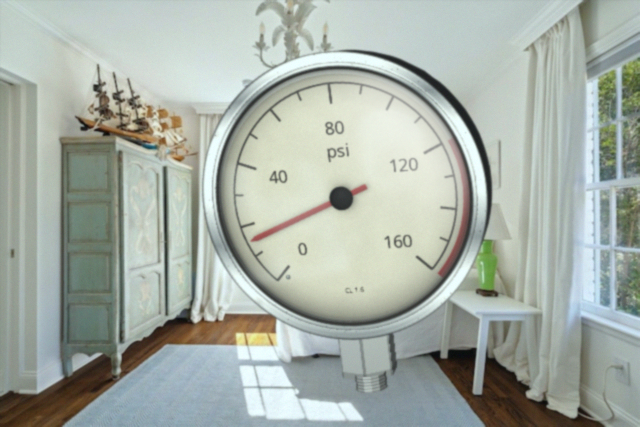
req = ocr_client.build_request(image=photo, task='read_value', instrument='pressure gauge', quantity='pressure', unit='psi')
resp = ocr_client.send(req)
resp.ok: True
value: 15 psi
